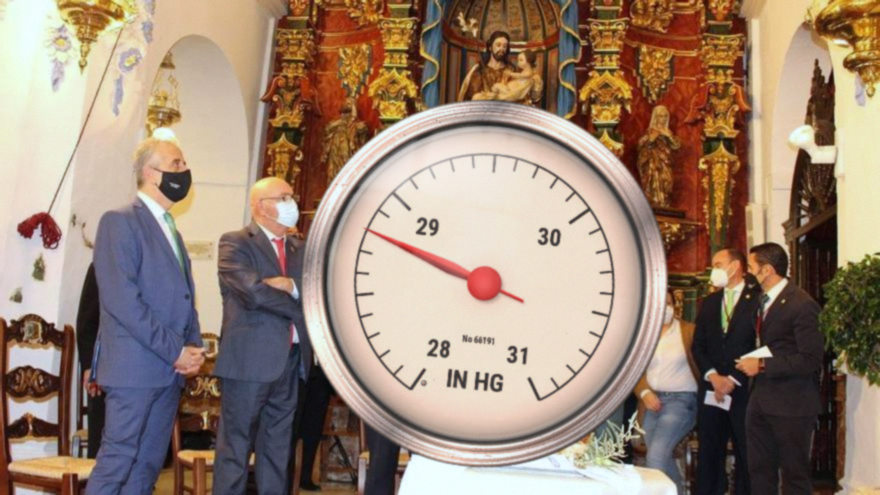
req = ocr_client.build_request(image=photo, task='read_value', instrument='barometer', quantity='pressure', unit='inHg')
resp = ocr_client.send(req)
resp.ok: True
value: 28.8 inHg
